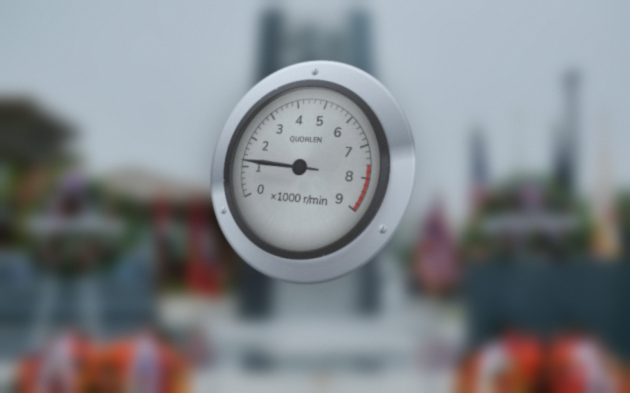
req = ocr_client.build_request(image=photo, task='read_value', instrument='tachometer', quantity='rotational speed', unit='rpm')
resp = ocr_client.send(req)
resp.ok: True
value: 1200 rpm
